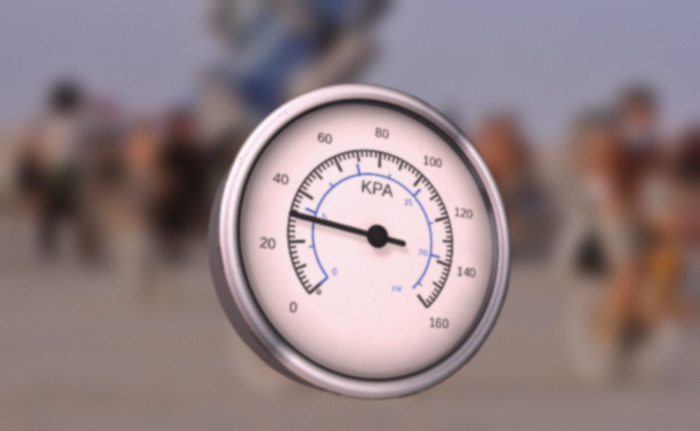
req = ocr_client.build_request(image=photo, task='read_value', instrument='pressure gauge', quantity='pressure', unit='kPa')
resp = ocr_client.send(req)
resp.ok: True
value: 30 kPa
